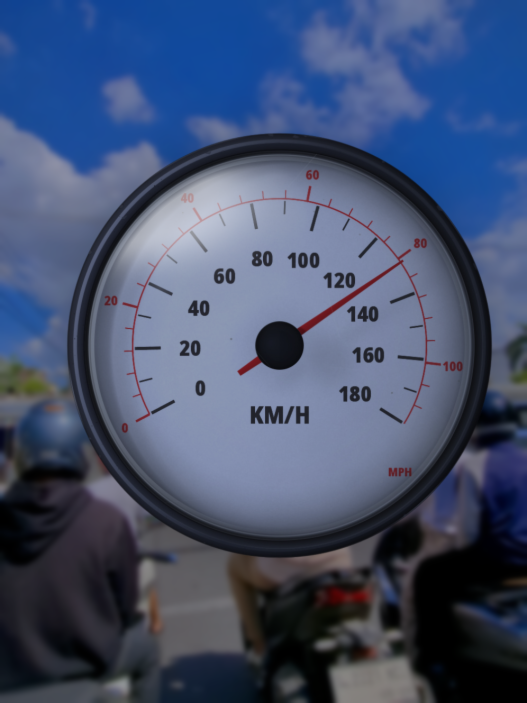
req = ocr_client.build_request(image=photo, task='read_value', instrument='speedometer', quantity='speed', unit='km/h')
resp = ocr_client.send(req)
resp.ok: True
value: 130 km/h
